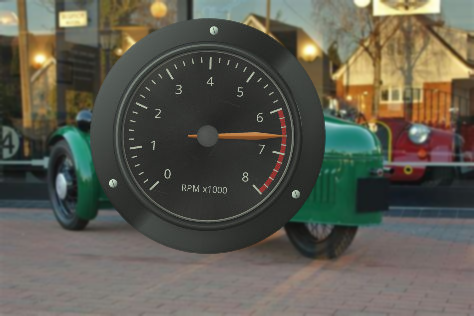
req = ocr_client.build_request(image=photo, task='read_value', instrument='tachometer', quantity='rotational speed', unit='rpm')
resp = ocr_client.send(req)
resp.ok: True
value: 6600 rpm
